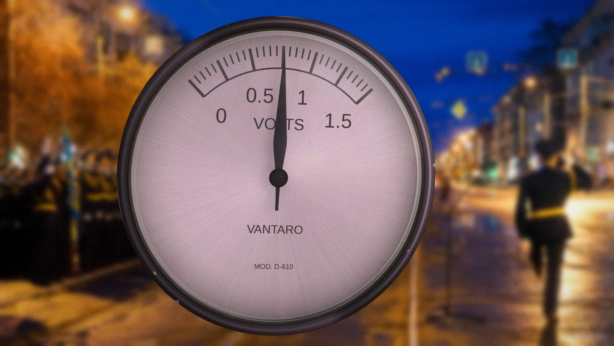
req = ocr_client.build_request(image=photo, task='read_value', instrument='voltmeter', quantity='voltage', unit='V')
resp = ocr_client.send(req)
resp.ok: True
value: 0.75 V
